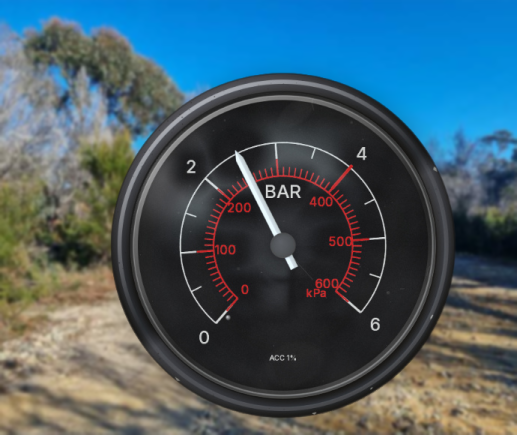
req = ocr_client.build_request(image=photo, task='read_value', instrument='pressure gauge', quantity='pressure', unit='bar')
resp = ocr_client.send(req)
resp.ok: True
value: 2.5 bar
